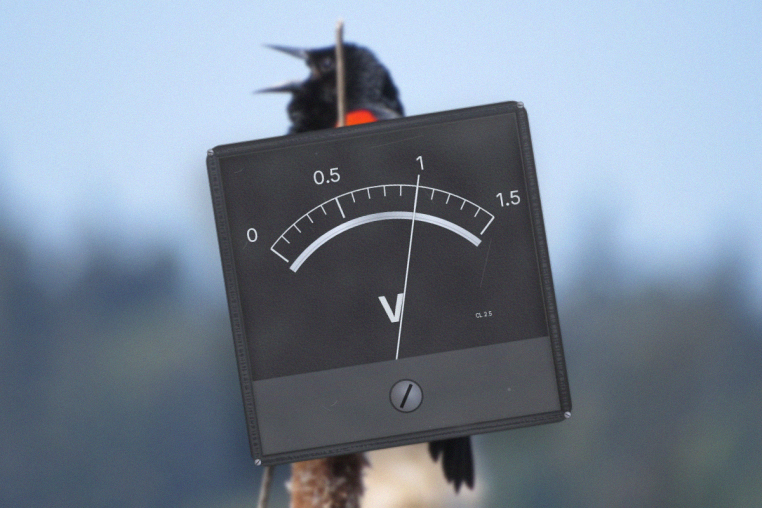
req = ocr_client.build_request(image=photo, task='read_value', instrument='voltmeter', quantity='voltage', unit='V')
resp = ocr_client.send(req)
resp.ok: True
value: 1 V
